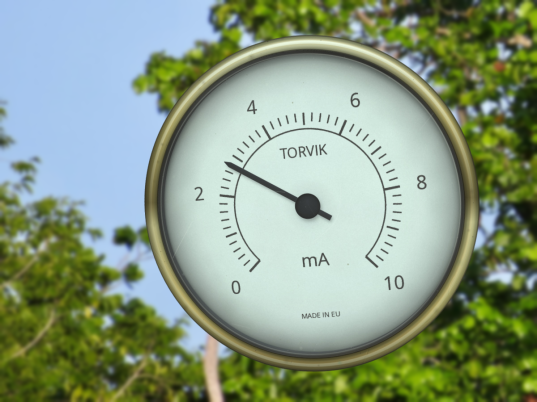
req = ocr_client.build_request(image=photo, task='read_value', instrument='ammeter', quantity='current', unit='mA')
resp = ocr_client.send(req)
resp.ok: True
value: 2.8 mA
